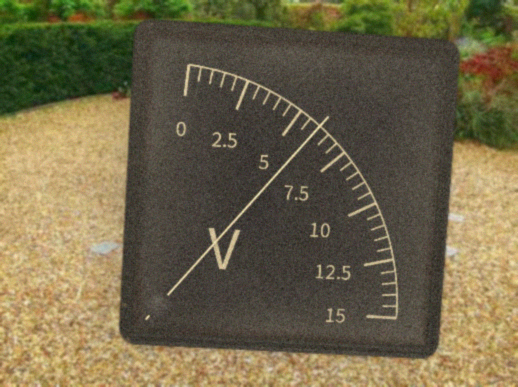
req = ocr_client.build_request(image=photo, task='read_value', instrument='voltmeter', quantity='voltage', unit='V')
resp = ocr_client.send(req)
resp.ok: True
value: 6 V
